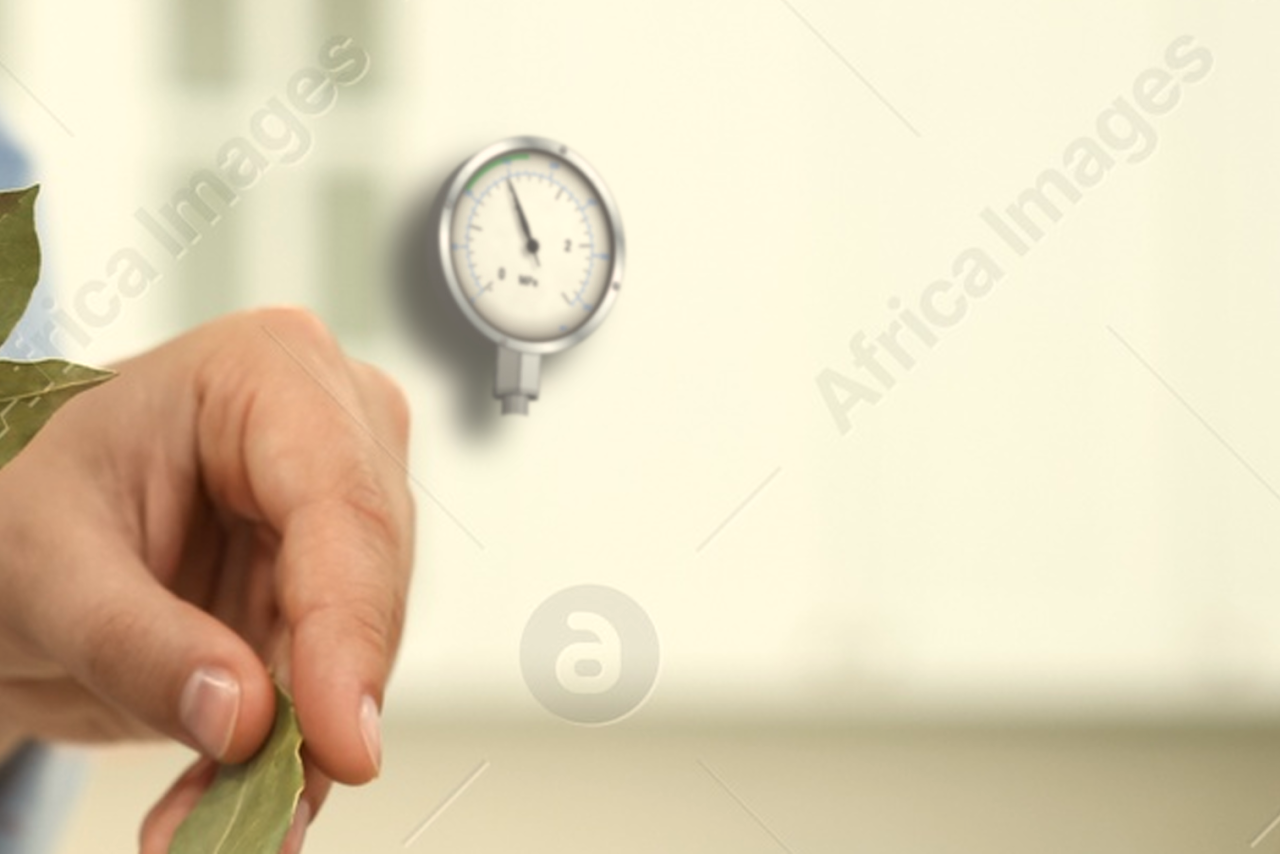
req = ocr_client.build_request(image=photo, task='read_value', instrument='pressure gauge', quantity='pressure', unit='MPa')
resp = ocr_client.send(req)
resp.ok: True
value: 1 MPa
